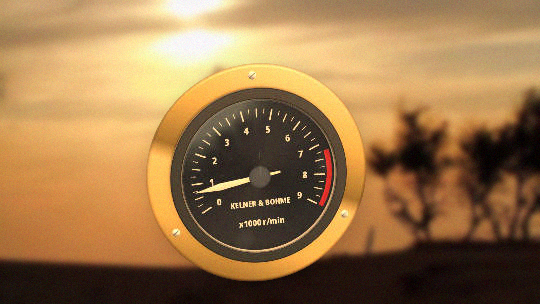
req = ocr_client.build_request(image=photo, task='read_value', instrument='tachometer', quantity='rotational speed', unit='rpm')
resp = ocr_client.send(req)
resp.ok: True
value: 750 rpm
